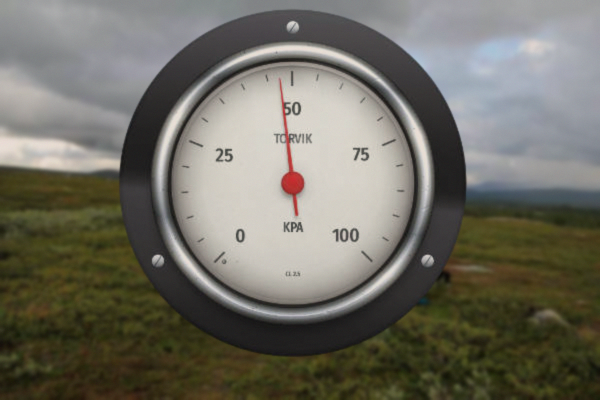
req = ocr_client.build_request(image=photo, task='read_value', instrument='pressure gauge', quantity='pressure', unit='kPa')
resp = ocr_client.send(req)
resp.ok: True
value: 47.5 kPa
